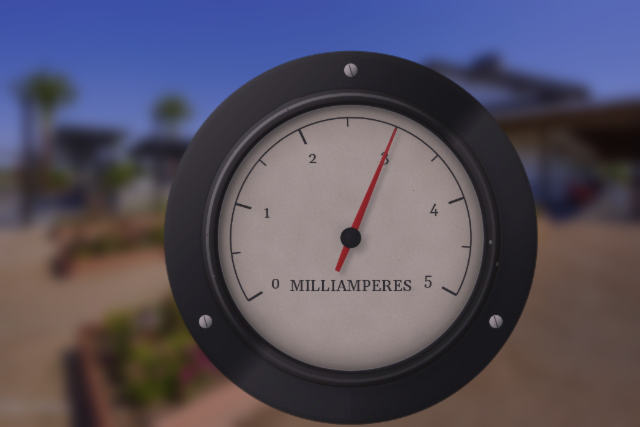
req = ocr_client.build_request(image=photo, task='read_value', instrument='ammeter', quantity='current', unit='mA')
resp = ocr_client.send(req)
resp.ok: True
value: 3 mA
